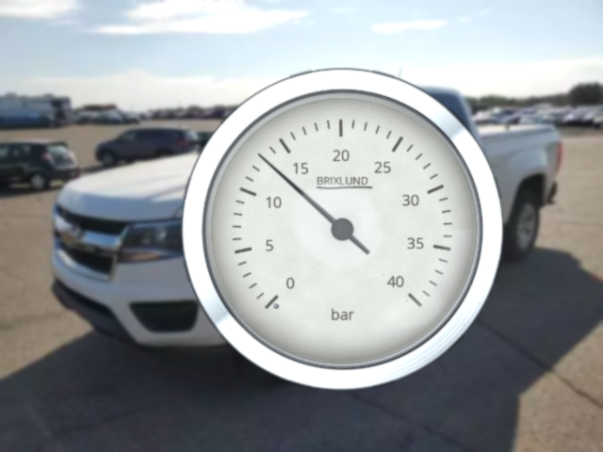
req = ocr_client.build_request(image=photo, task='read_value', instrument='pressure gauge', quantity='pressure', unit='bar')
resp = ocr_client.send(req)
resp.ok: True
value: 13 bar
